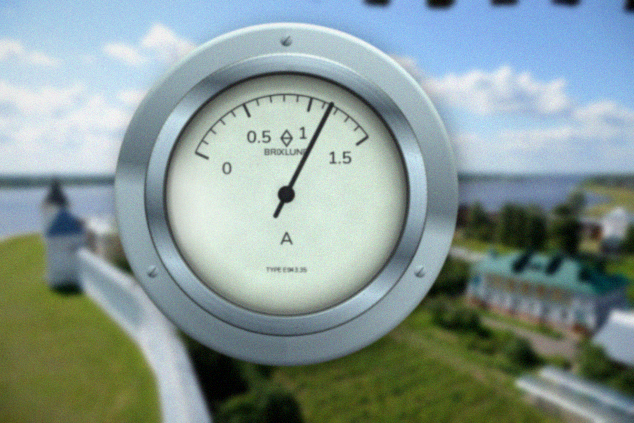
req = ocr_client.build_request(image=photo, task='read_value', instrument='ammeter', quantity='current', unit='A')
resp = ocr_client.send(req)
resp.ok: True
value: 1.15 A
